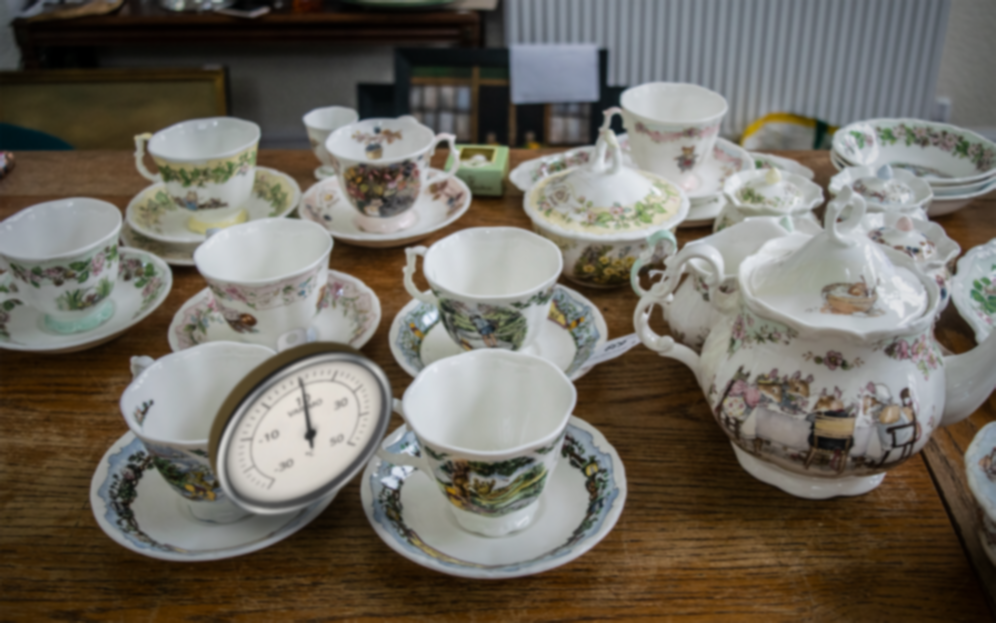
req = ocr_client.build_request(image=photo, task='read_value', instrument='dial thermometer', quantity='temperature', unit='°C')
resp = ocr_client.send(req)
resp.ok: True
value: 10 °C
